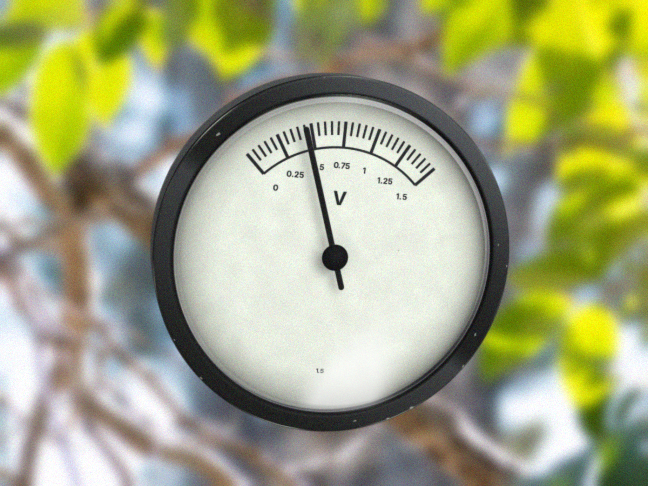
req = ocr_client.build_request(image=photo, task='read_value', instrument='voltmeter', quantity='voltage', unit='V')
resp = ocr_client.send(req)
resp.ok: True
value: 0.45 V
